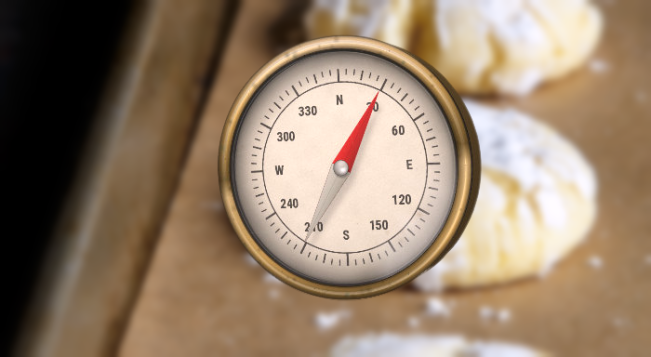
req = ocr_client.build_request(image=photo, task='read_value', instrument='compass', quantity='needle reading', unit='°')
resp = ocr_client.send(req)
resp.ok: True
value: 30 °
